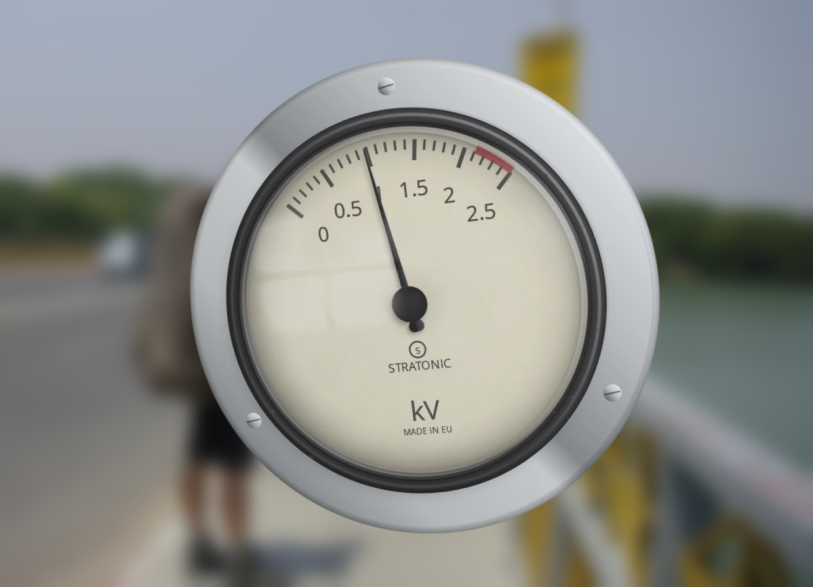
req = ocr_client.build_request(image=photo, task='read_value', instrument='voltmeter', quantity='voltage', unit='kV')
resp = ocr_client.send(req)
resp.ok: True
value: 1 kV
